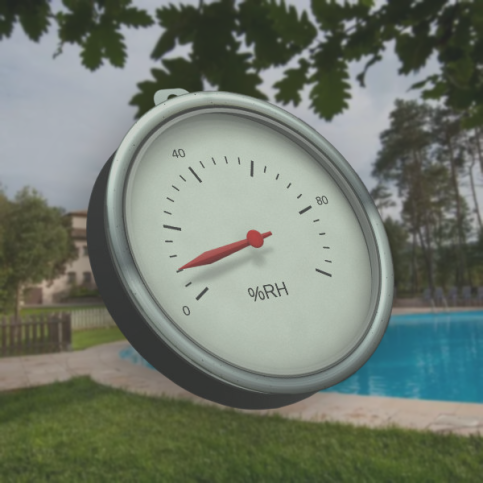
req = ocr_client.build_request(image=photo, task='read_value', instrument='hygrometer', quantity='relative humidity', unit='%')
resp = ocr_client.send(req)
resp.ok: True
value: 8 %
